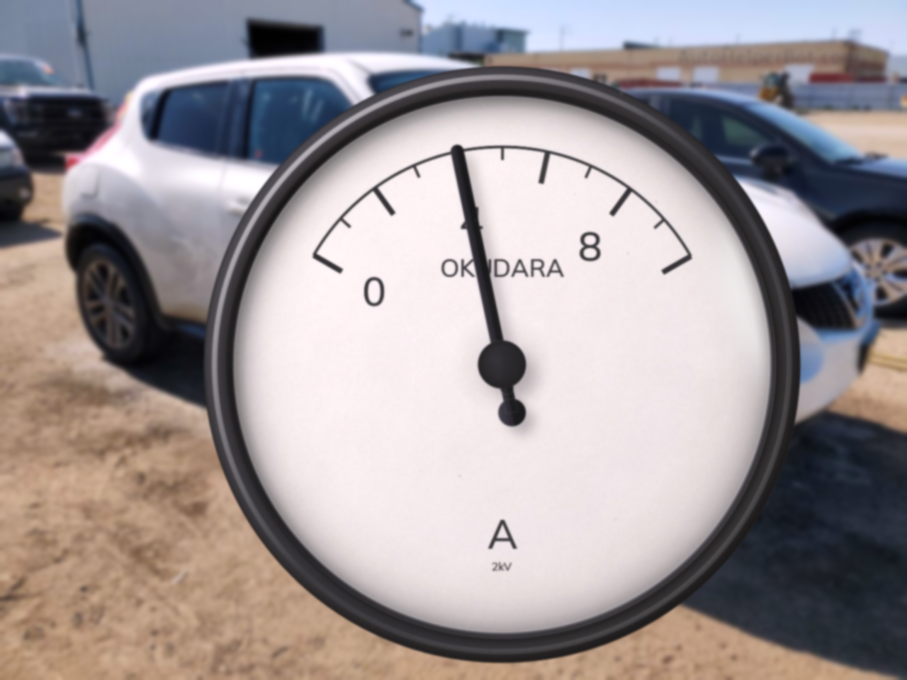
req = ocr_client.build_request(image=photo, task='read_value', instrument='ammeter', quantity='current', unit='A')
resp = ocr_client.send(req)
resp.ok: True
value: 4 A
